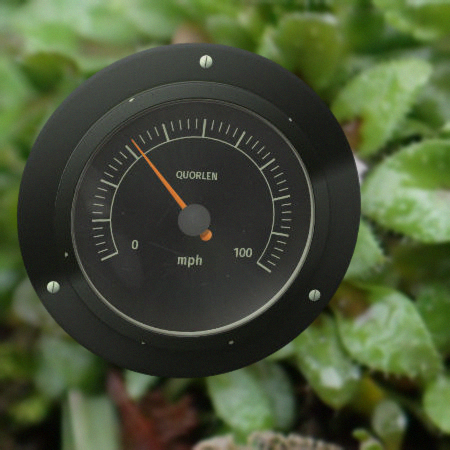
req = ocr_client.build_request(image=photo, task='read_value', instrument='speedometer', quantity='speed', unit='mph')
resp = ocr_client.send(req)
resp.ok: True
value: 32 mph
